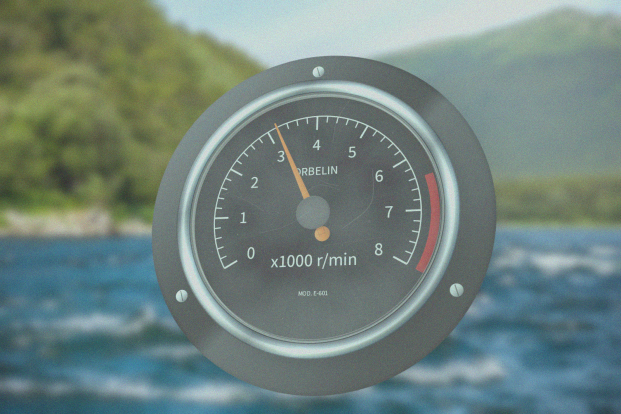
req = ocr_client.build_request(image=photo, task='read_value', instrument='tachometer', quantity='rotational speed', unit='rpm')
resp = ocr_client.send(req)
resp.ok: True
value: 3200 rpm
